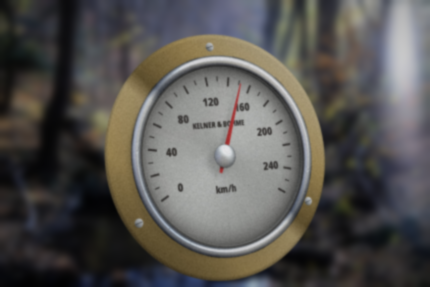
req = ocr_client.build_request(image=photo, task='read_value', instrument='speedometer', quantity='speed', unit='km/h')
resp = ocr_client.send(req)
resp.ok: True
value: 150 km/h
